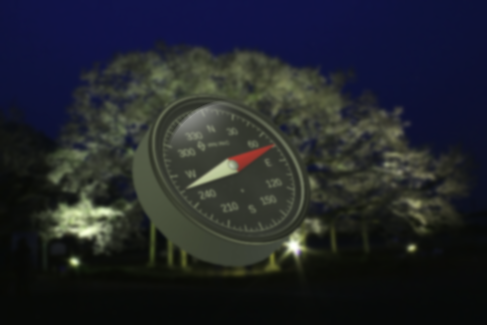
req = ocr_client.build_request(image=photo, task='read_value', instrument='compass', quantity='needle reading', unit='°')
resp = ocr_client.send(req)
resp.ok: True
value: 75 °
